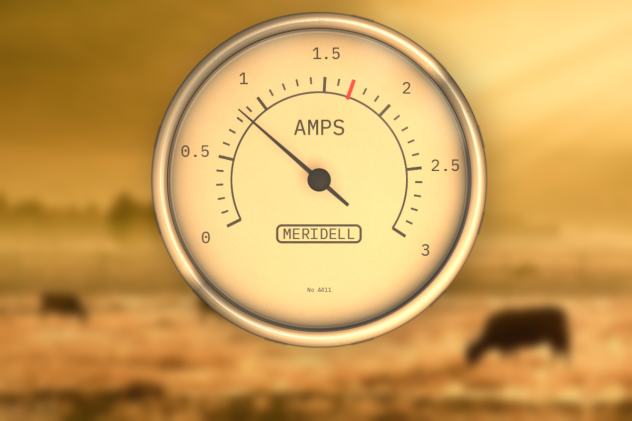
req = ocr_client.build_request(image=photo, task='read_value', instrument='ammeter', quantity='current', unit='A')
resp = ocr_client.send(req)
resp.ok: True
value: 0.85 A
